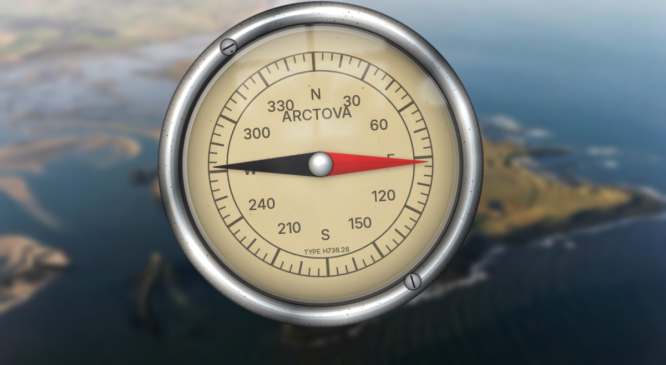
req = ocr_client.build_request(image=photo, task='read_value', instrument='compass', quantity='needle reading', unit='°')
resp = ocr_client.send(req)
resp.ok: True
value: 92.5 °
